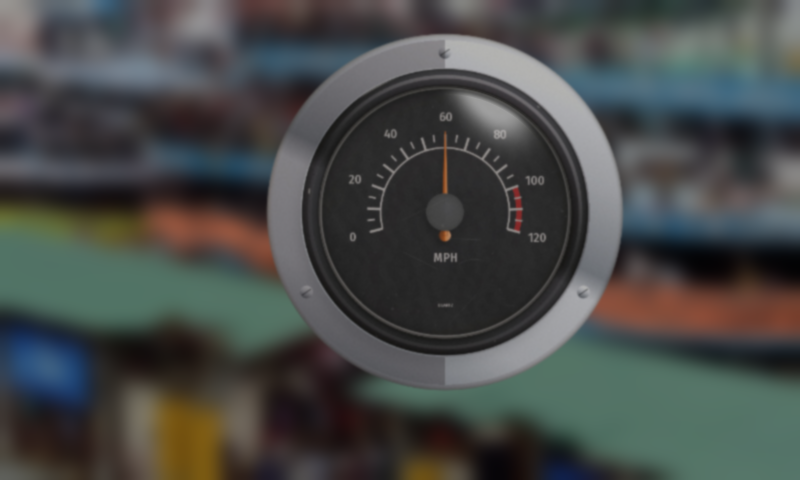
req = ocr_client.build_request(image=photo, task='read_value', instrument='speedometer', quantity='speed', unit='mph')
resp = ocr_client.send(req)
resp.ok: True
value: 60 mph
